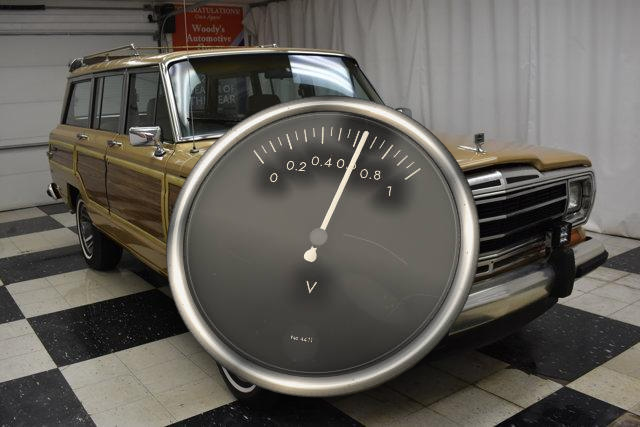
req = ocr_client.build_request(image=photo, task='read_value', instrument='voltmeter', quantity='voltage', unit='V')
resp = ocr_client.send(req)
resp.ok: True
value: 0.65 V
